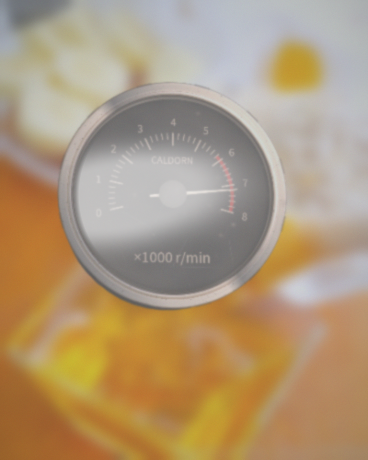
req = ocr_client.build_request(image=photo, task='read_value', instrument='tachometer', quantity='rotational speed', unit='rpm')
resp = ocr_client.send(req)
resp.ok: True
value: 7200 rpm
